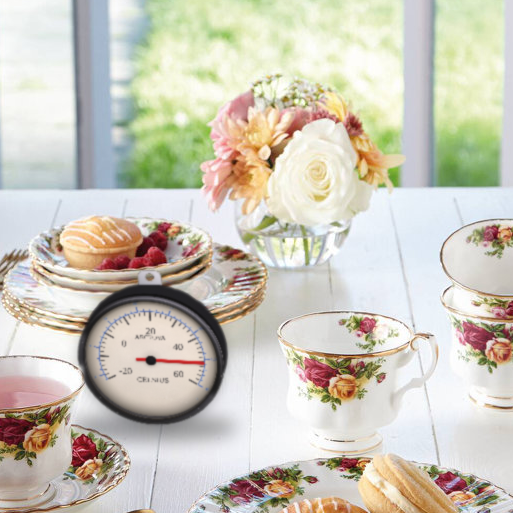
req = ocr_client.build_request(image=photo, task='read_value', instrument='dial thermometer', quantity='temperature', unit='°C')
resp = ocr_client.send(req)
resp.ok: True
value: 50 °C
